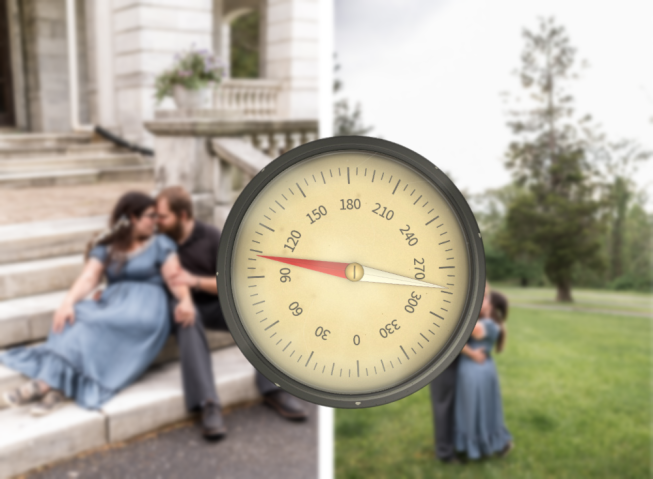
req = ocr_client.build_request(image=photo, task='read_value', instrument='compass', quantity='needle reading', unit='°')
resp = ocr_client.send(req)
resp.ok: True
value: 102.5 °
